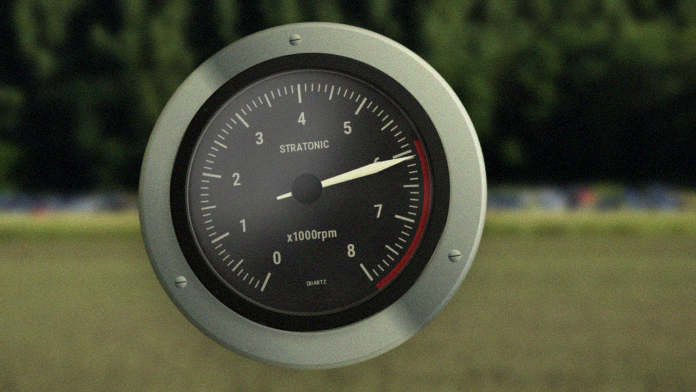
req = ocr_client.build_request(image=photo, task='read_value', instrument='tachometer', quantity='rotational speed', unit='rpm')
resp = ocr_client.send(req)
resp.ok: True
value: 6100 rpm
